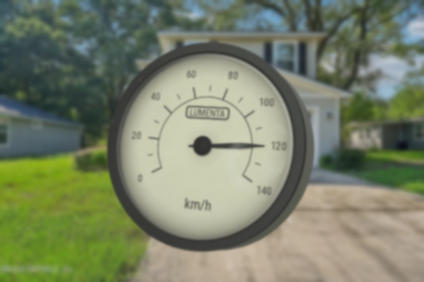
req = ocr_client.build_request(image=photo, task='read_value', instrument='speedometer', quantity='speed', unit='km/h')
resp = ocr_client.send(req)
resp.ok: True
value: 120 km/h
